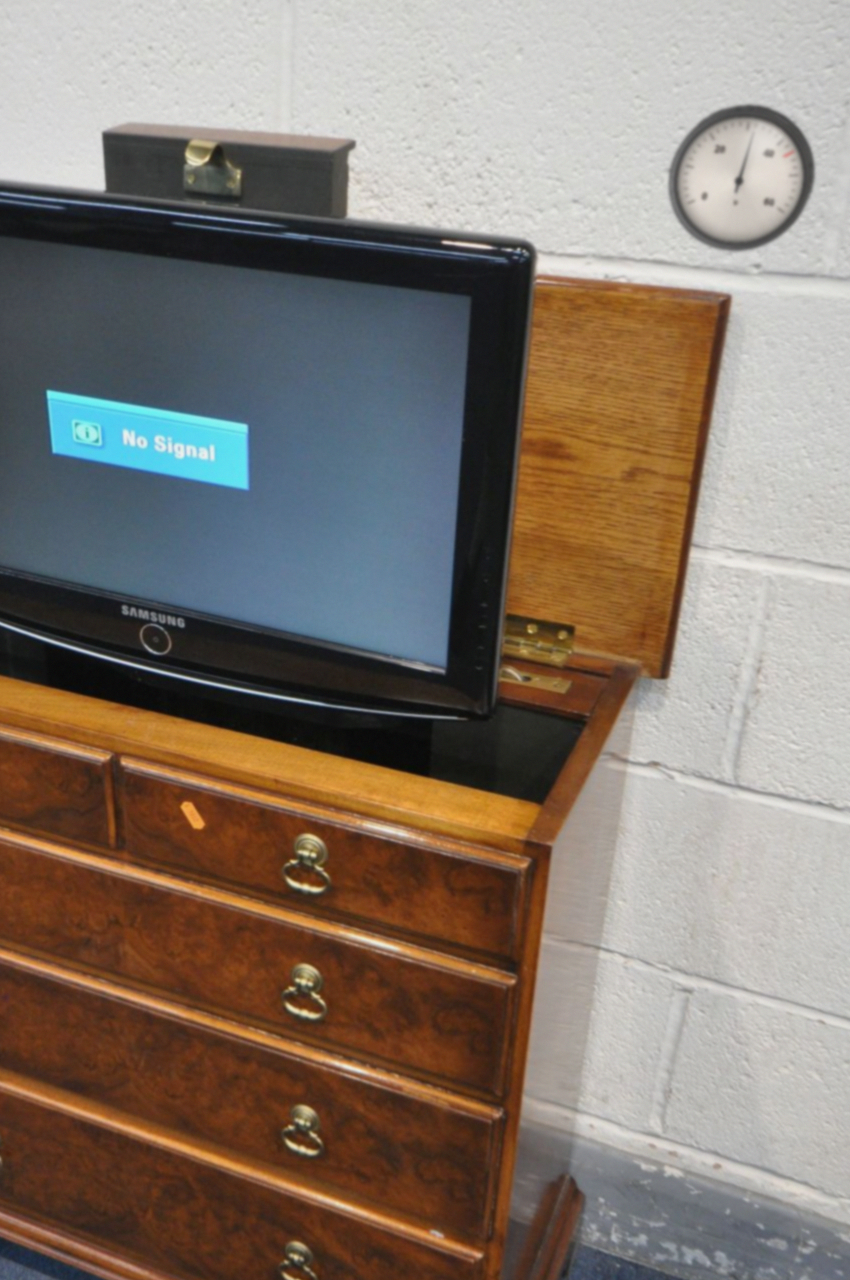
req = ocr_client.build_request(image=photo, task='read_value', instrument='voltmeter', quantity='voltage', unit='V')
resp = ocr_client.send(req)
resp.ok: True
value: 32 V
